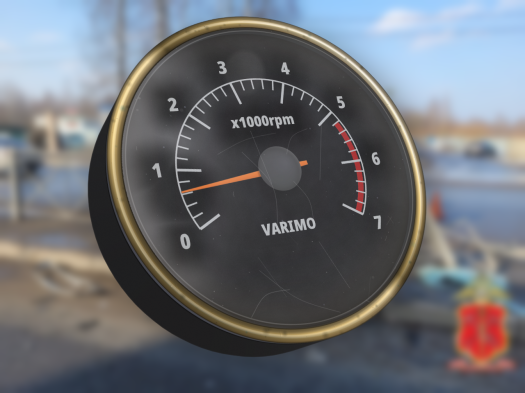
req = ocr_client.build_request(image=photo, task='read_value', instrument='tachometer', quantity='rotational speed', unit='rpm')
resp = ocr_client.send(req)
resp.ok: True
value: 600 rpm
